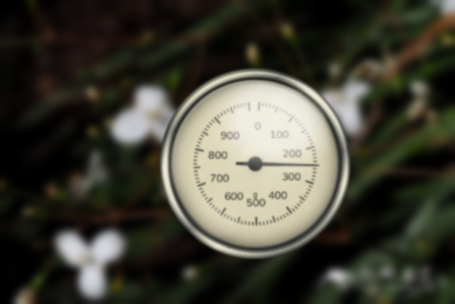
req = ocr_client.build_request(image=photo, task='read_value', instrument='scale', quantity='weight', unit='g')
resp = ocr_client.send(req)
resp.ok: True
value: 250 g
